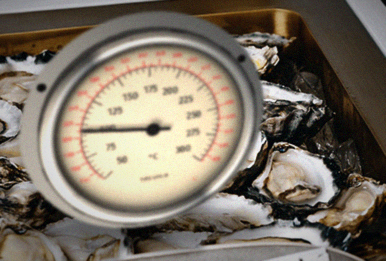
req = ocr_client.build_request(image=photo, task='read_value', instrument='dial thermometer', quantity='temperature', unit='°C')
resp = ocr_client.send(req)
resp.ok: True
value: 100 °C
